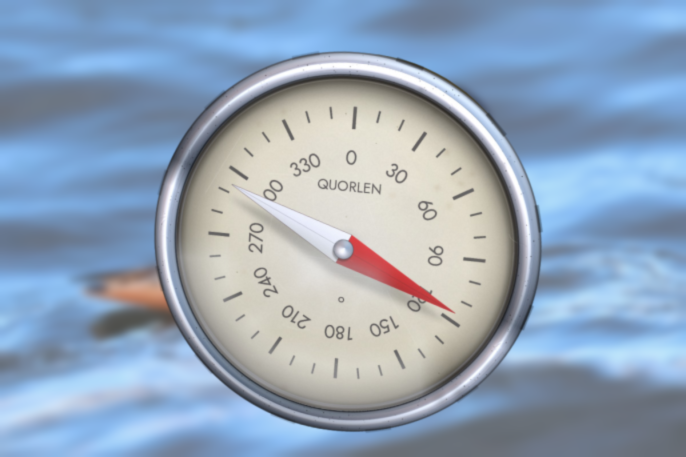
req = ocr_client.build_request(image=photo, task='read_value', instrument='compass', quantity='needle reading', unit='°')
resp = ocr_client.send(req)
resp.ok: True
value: 115 °
